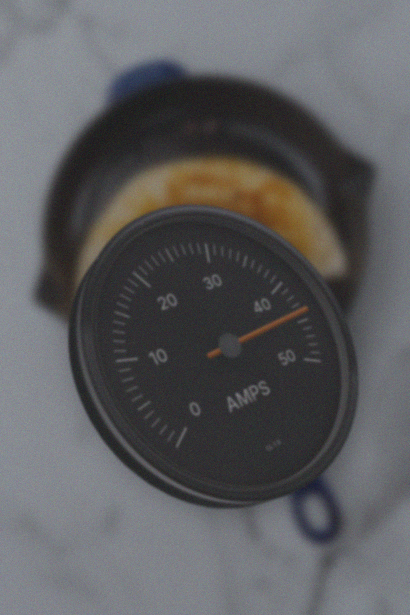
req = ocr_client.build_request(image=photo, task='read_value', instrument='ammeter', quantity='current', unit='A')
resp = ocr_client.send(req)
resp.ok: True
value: 44 A
